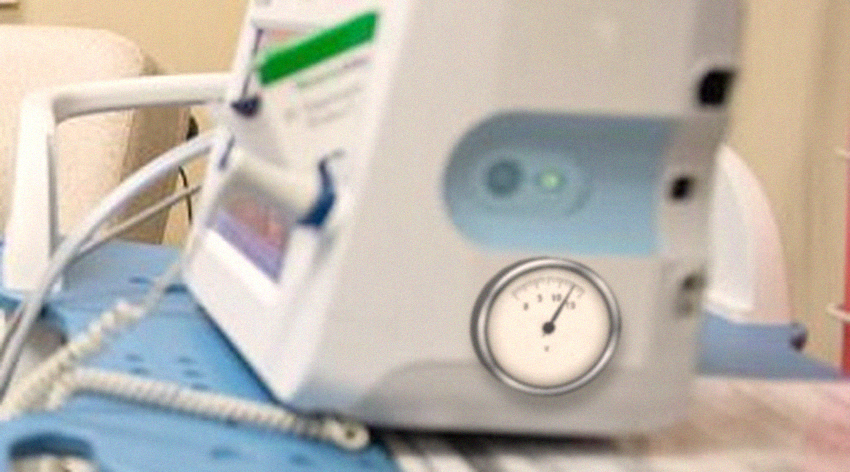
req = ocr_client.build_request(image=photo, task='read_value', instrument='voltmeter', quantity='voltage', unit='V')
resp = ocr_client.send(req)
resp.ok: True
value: 12.5 V
